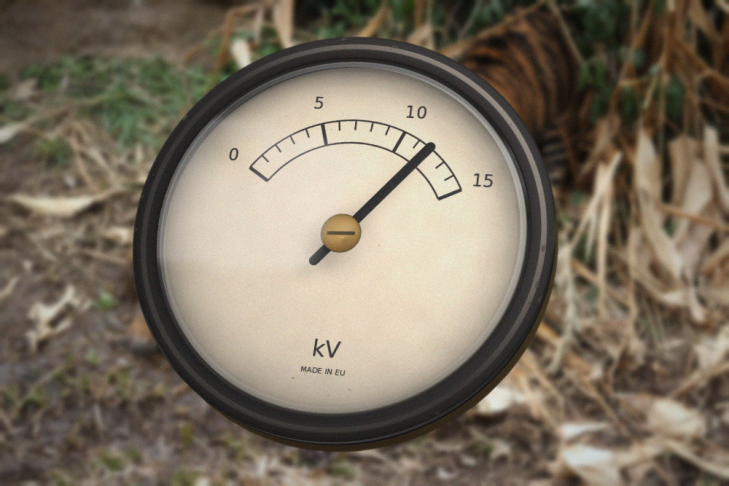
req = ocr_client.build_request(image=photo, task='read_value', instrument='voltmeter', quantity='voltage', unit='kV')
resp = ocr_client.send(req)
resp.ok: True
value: 12 kV
